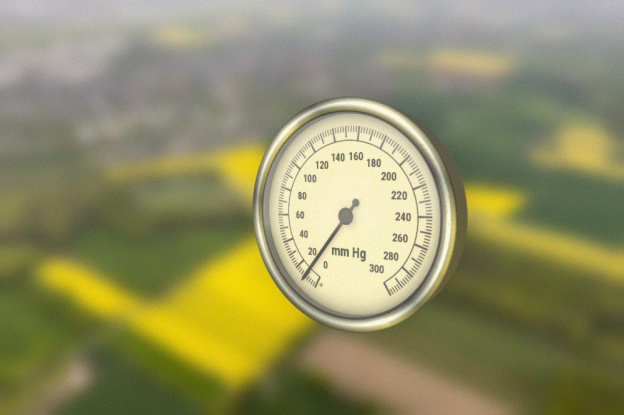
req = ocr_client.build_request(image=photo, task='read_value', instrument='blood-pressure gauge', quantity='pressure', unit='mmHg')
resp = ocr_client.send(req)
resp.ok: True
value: 10 mmHg
